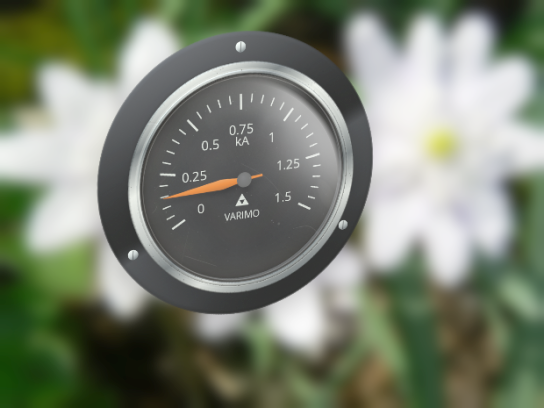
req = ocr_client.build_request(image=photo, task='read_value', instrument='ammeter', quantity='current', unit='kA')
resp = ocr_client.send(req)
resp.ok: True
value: 0.15 kA
